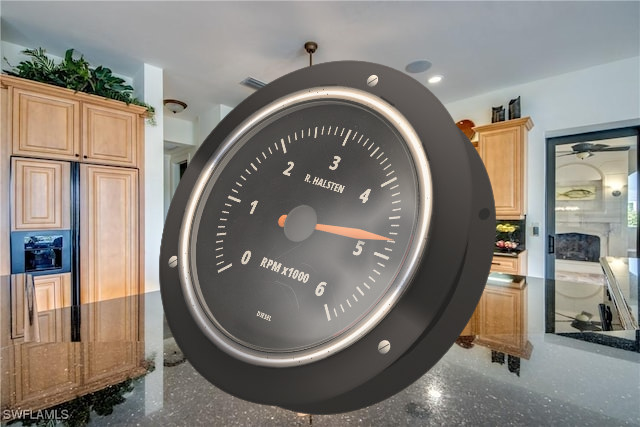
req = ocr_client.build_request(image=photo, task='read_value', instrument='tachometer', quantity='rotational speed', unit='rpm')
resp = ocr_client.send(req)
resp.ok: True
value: 4800 rpm
